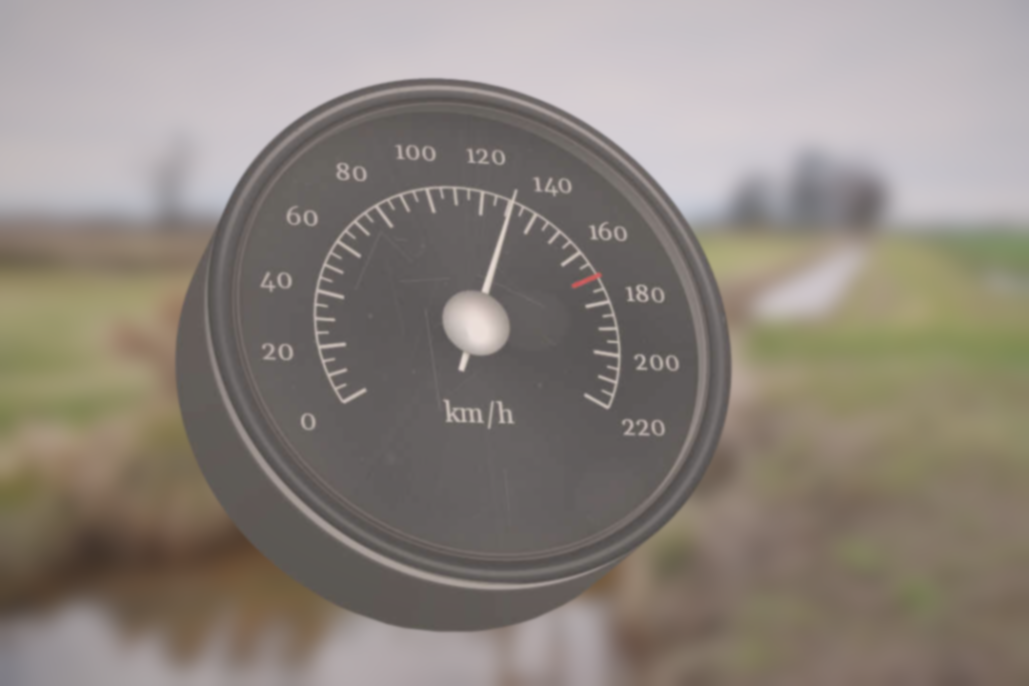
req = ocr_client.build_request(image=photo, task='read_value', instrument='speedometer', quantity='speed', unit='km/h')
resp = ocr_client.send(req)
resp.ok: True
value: 130 km/h
